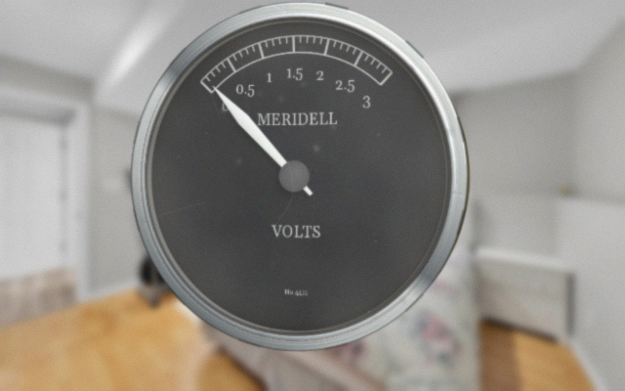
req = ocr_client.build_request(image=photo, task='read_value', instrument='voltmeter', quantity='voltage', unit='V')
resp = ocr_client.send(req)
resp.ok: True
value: 0.1 V
